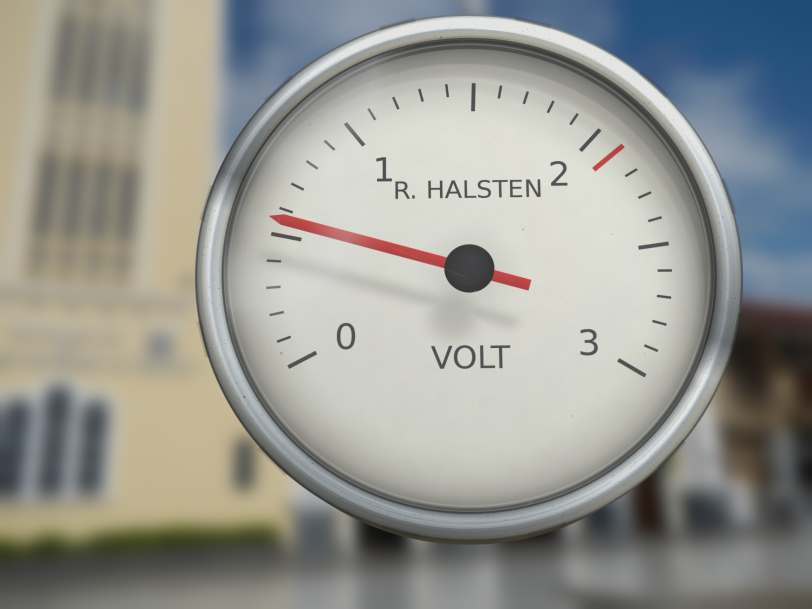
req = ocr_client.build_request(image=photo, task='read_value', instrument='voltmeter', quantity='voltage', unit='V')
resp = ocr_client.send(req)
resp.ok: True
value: 0.55 V
